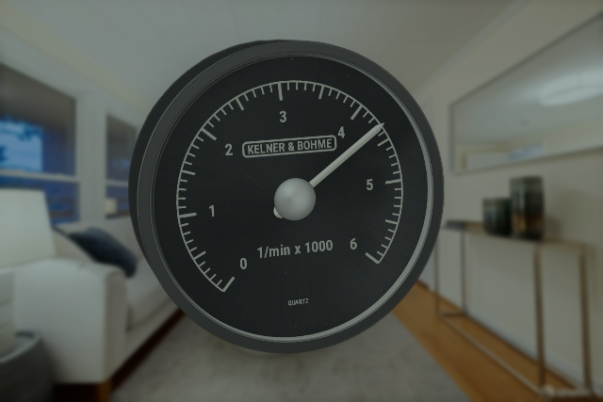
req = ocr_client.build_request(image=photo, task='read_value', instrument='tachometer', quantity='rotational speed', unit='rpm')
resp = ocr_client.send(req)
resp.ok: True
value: 4300 rpm
